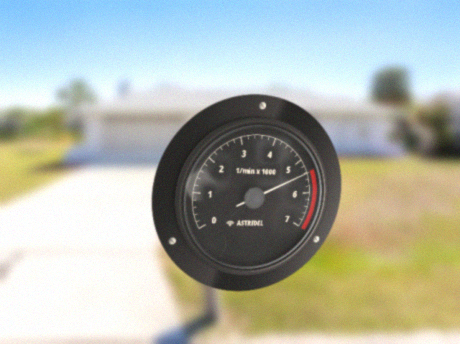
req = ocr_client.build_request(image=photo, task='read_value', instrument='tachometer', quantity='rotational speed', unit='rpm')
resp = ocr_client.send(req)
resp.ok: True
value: 5400 rpm
